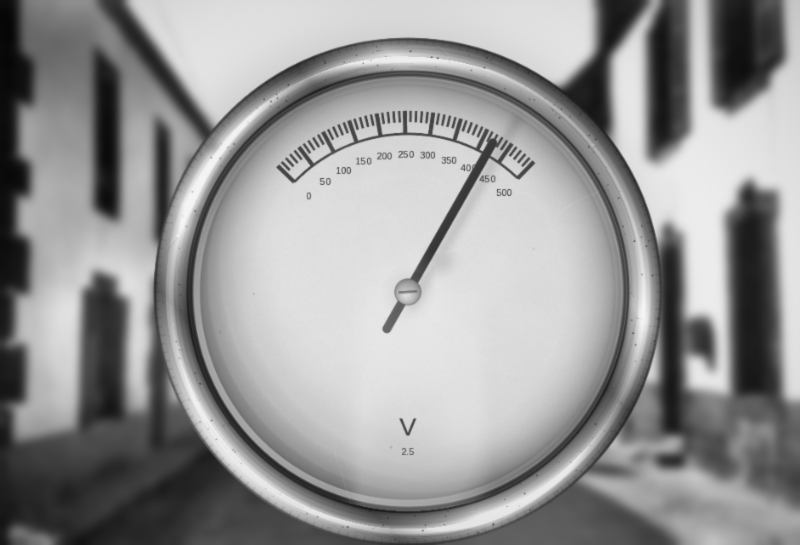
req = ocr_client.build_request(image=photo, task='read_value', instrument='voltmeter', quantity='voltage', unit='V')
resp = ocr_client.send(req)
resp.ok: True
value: 420 V
